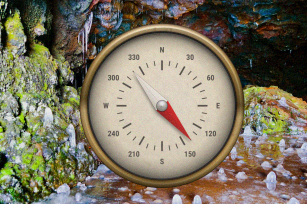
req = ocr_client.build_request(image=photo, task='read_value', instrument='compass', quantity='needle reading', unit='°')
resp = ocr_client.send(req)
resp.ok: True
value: 140 °
